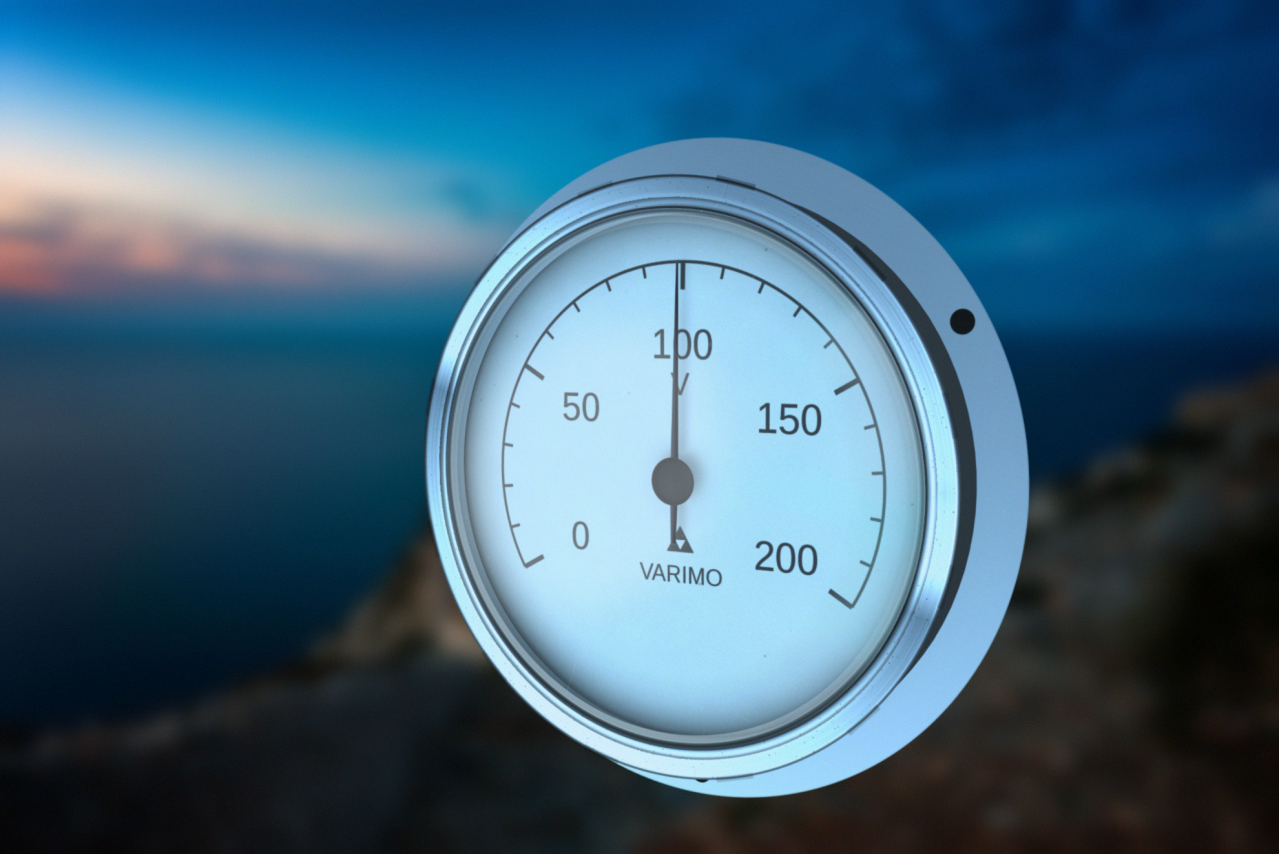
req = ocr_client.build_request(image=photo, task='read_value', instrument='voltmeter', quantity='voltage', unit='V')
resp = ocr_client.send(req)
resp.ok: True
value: 100 V
